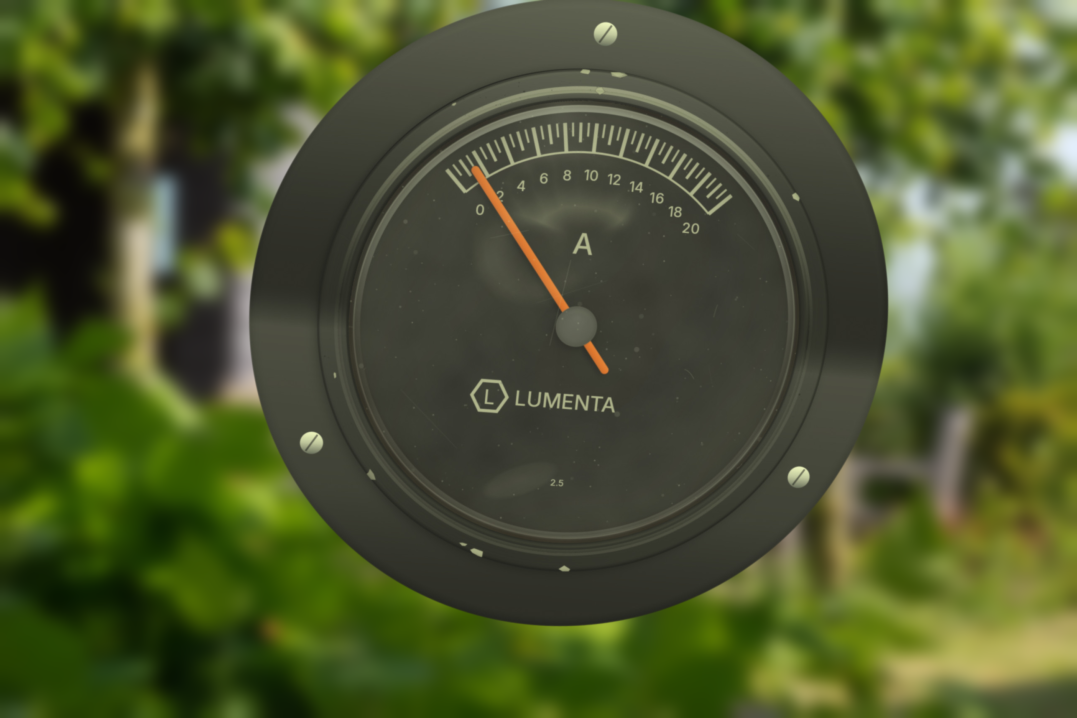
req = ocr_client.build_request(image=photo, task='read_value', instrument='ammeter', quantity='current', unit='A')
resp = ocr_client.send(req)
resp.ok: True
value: 1.5 A
